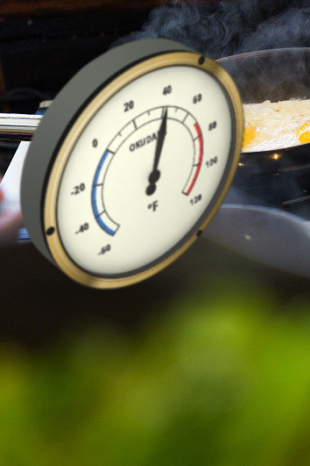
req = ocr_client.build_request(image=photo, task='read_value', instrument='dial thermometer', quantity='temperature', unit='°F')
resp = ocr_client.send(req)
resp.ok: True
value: 40 °F
